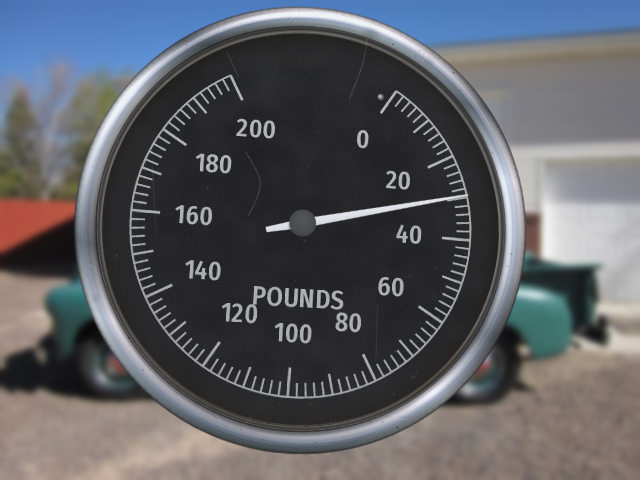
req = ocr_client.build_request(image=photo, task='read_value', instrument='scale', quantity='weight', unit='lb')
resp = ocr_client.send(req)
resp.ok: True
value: 30 lb
